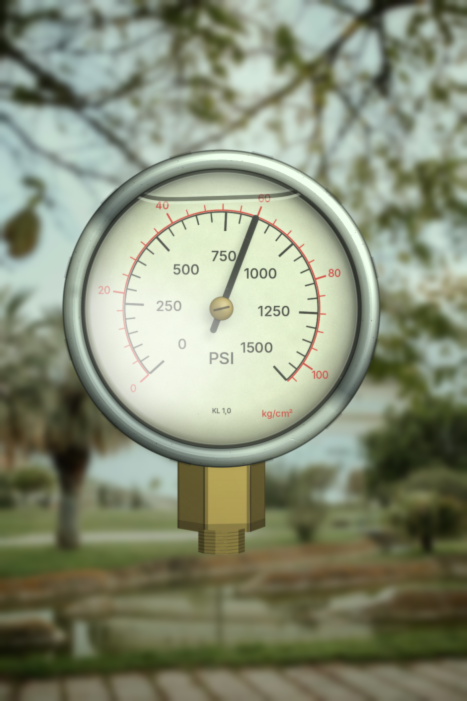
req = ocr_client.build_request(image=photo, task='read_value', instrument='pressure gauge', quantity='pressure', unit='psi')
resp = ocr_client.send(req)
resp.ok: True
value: 850 psi
